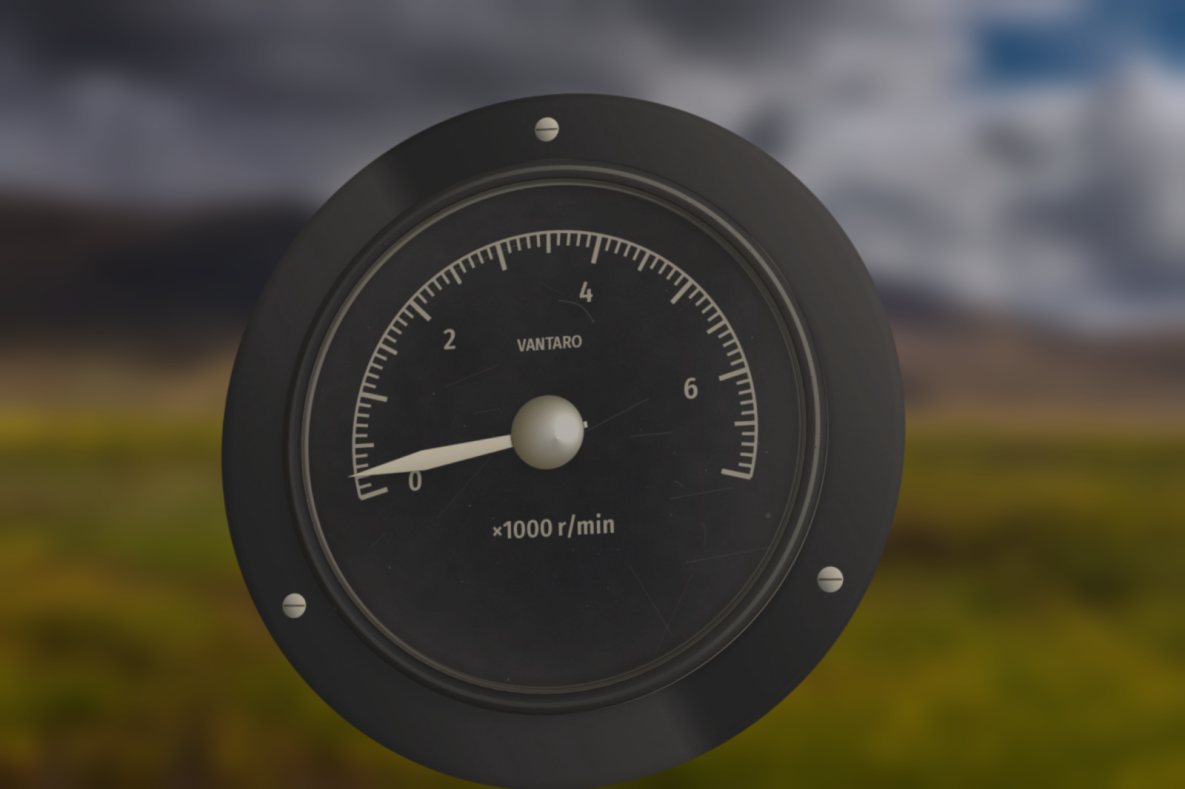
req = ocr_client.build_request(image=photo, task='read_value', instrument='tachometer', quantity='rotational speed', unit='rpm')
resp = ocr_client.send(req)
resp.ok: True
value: 200 rpm
